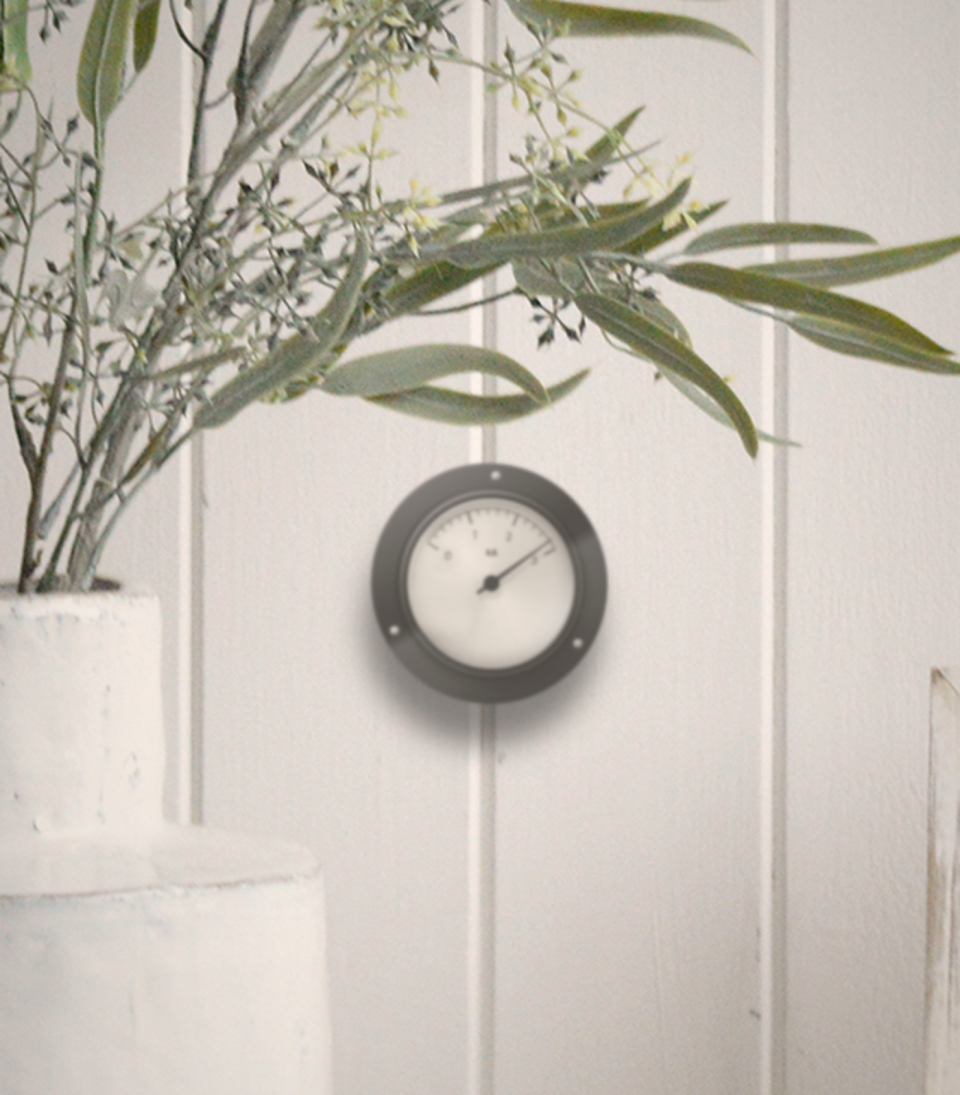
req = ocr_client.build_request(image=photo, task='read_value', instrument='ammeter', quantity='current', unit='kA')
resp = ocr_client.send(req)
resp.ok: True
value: 2.8 kA
